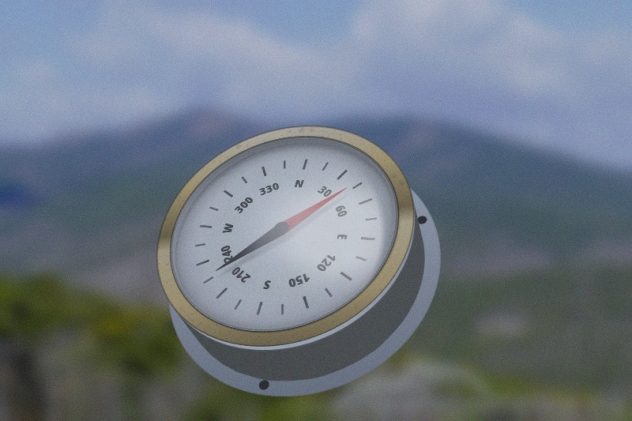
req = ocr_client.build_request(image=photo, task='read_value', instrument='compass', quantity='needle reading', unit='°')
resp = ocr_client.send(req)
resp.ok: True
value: 45 °
